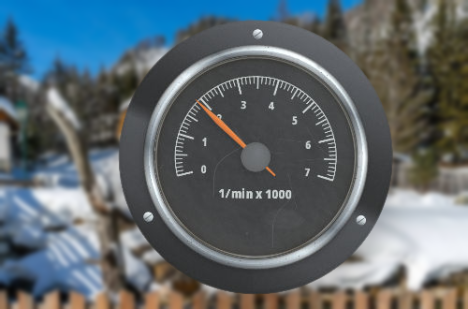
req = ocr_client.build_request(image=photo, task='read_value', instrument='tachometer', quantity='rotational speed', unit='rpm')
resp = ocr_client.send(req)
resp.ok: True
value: 1900 rpm
